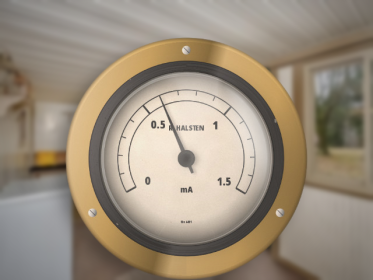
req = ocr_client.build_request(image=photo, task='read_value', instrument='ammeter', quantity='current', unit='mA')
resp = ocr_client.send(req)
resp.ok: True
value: 0.6 mA
